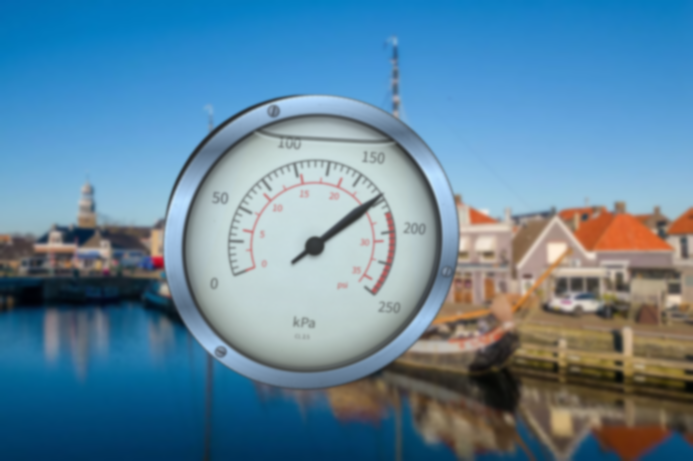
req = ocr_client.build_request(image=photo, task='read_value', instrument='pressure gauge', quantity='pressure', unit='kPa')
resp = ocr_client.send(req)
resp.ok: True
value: 170 kPa
